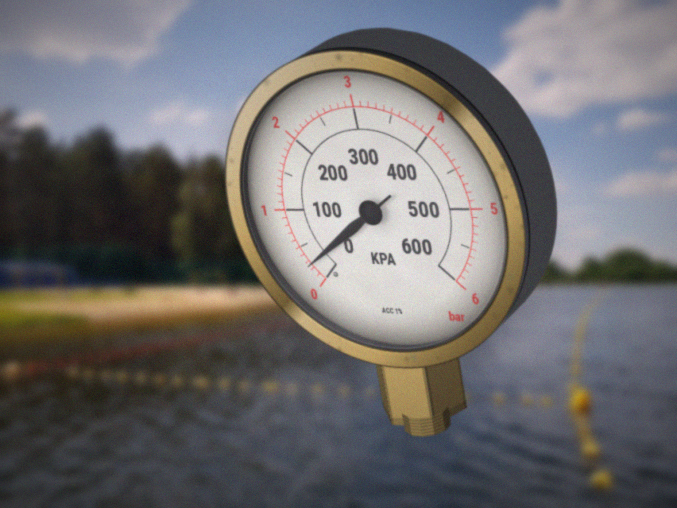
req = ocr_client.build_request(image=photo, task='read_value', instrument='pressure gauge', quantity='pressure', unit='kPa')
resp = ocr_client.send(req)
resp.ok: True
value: 25 kPa
